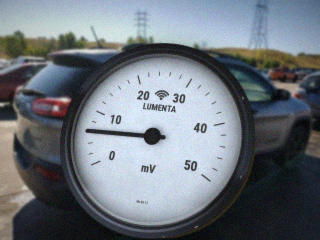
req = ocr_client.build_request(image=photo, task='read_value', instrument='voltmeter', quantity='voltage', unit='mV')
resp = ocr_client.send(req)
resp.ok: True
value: 6 mV
